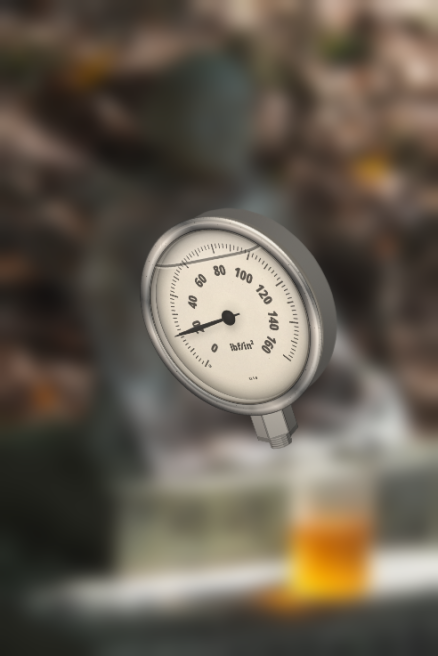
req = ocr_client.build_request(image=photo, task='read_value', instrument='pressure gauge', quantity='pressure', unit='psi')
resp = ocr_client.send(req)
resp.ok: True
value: 20 psi
